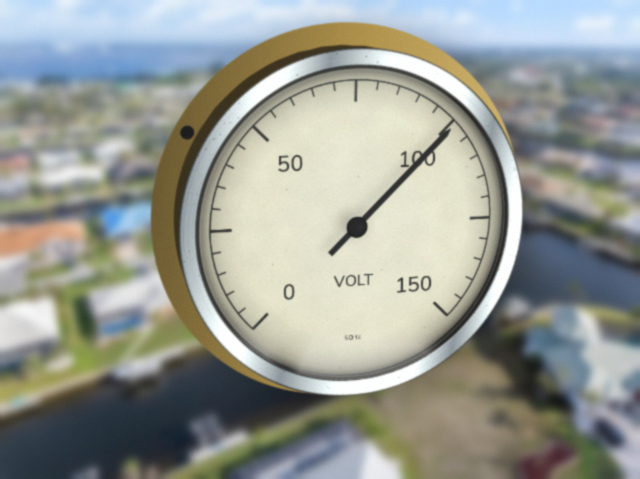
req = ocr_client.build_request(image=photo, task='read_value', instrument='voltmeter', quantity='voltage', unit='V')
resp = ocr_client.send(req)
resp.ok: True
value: 100 V
